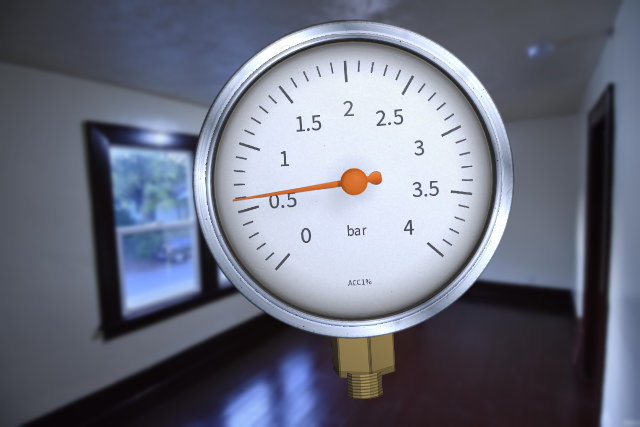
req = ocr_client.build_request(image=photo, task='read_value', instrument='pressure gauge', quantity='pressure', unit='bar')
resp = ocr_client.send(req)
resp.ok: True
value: 0.6 bar
